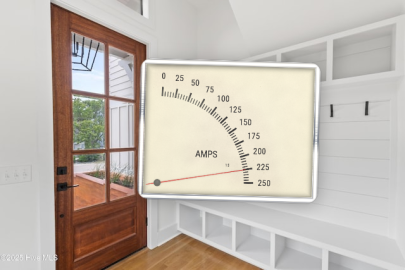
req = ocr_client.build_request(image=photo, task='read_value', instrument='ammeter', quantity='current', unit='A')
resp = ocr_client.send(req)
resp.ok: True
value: 225 A
